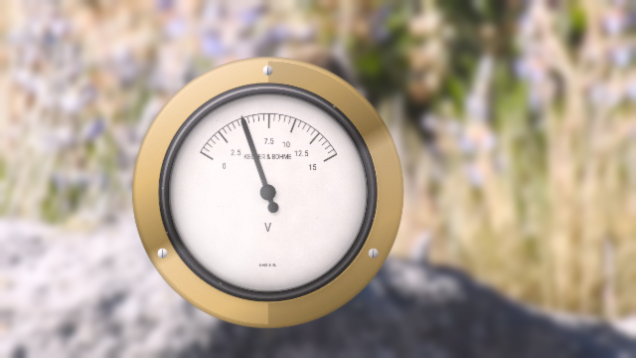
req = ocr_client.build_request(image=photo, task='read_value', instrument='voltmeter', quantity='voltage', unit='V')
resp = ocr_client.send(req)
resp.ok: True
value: 5 V
